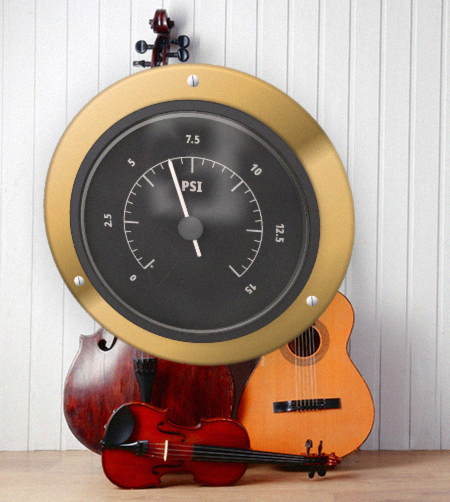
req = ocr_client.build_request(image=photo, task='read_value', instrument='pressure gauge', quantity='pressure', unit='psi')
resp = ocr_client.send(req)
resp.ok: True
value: 6.5 psi
